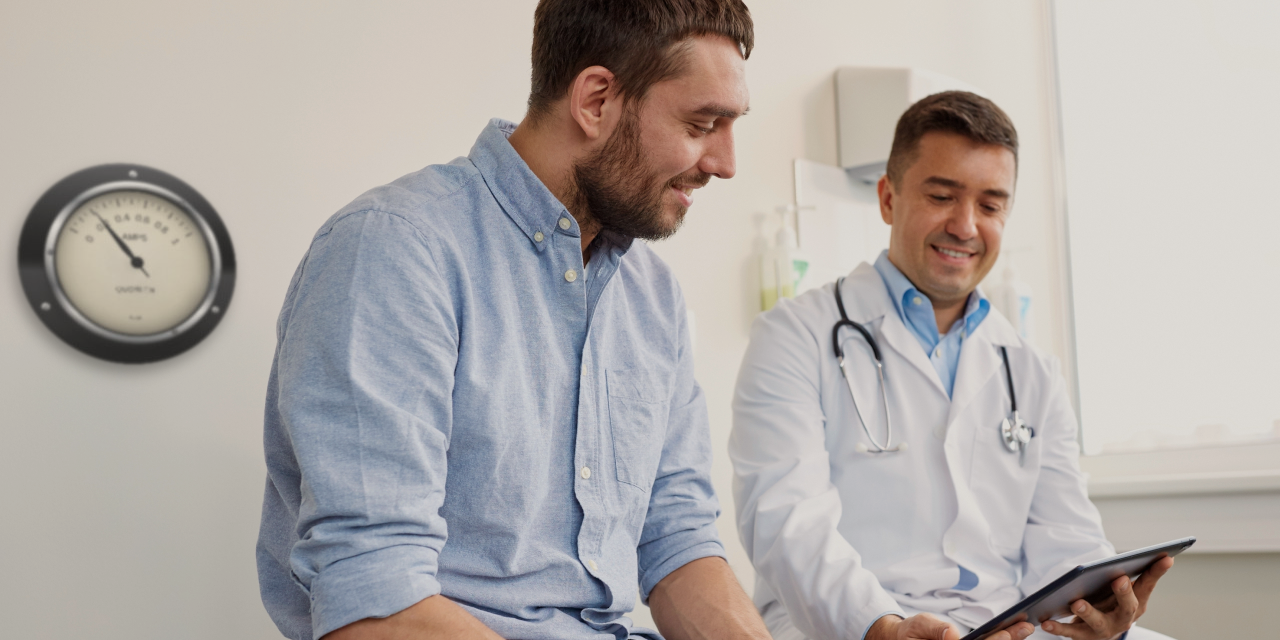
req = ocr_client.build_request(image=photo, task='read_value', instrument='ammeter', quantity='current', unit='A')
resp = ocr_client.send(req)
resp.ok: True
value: 0.2 A
